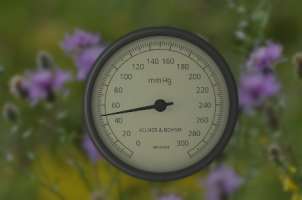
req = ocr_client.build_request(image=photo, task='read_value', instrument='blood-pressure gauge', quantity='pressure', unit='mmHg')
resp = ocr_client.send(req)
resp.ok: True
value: 50 mmHg
